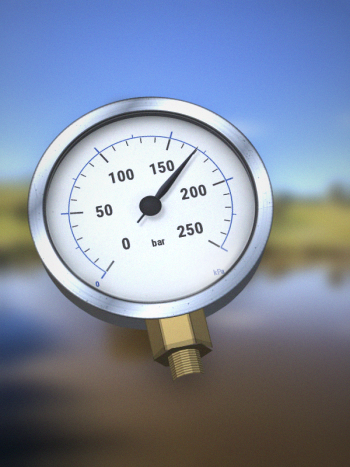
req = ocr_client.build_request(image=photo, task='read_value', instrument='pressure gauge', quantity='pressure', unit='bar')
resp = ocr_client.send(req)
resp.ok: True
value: 170 bar
